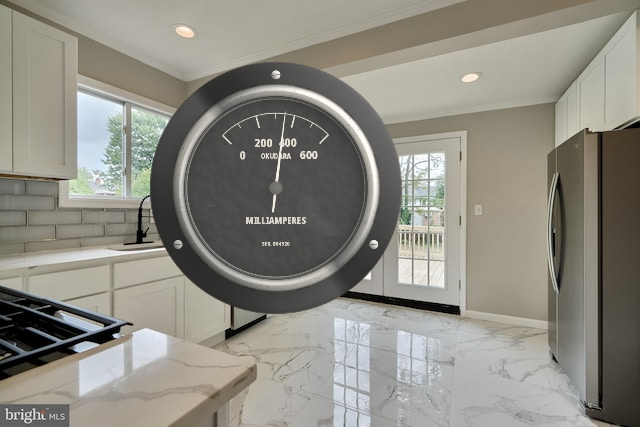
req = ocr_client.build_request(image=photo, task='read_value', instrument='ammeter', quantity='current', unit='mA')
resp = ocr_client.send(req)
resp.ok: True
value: 350 mA
